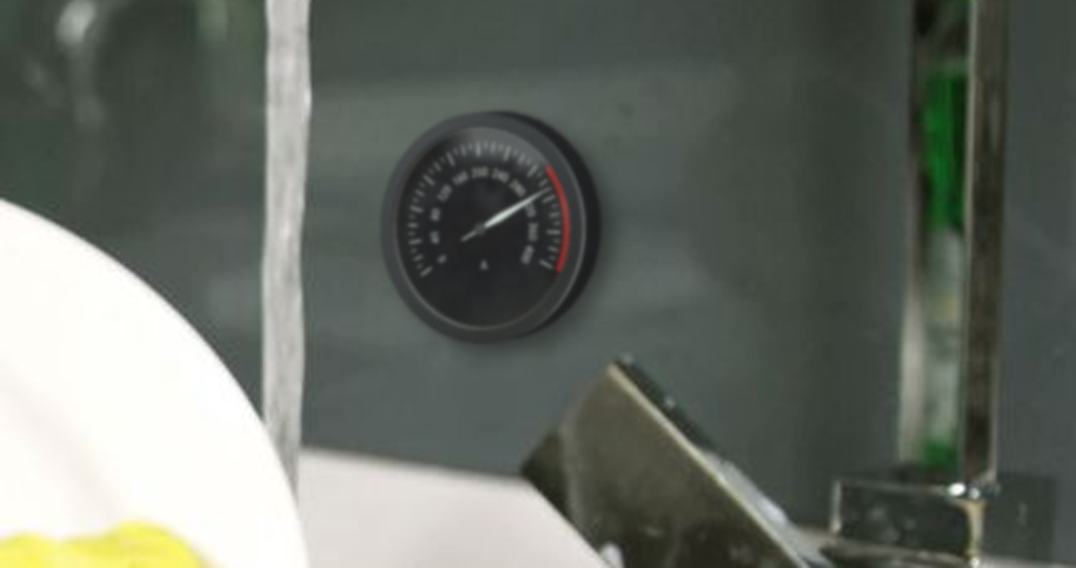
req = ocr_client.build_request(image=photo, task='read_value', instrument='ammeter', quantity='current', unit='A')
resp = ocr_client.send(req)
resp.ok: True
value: 310 A
